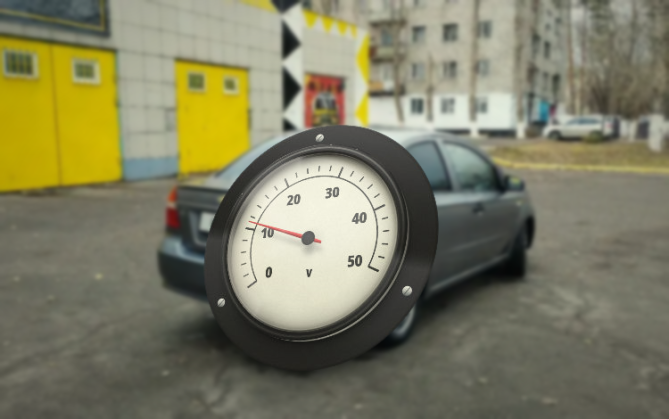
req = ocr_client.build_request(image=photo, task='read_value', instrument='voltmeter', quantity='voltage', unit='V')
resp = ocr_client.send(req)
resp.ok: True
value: 11 V
